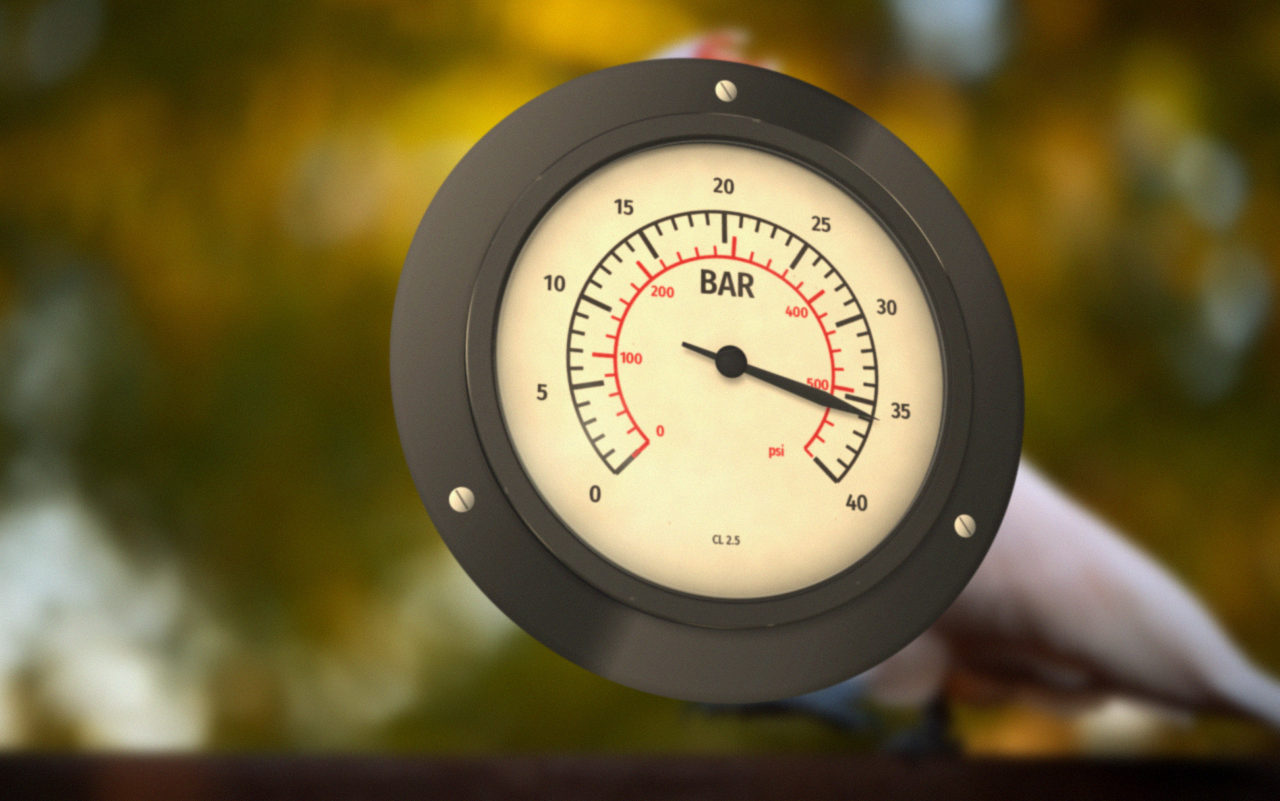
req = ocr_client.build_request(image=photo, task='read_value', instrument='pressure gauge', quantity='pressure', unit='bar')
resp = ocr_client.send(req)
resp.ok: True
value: 36 bar
